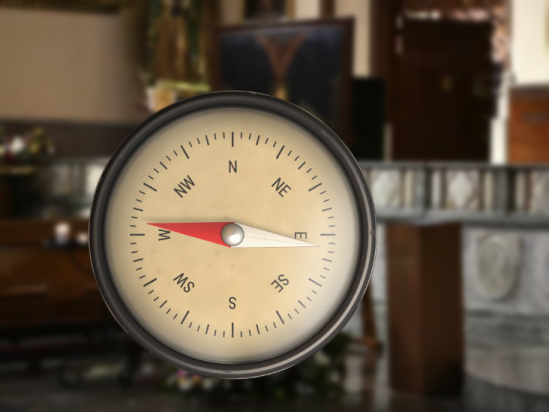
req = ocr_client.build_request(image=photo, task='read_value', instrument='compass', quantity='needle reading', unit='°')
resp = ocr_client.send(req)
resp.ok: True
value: 277.5 °
